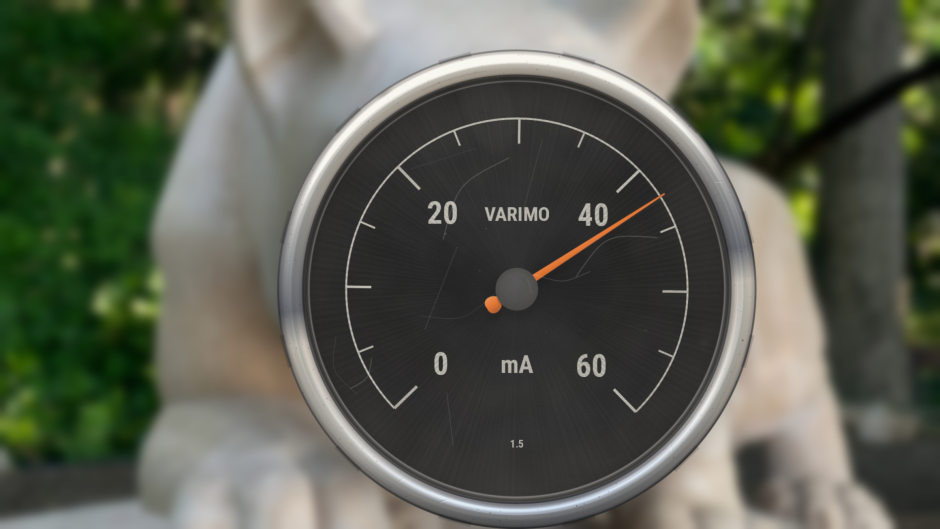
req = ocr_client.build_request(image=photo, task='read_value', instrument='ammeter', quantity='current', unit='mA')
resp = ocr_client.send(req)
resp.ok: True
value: 42.5 mA
